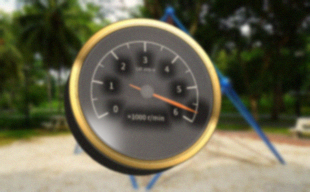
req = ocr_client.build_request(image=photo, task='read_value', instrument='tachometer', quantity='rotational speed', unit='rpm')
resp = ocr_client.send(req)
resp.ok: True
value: 5750 rpm
